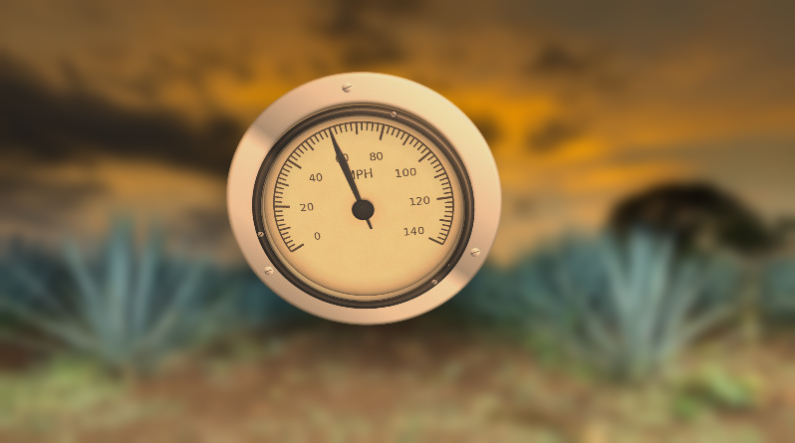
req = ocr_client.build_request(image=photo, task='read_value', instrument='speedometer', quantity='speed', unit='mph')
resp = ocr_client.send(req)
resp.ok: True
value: 60 mph
